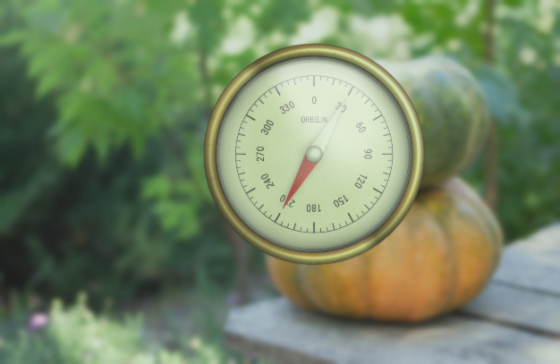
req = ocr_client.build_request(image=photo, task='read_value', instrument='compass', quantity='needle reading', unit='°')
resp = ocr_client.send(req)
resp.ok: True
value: 210 °
